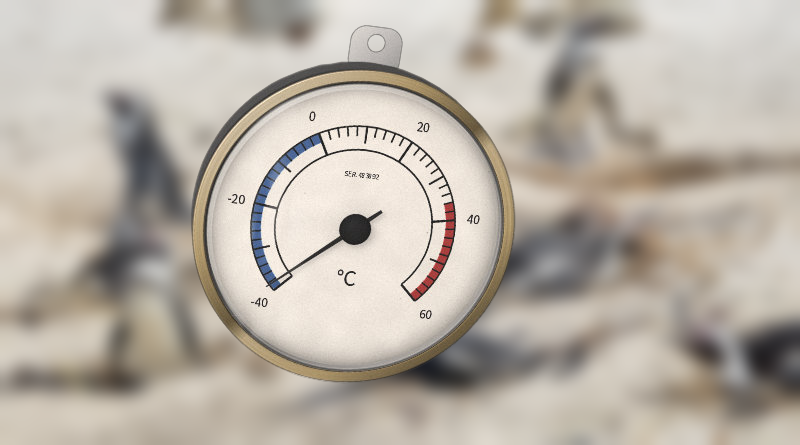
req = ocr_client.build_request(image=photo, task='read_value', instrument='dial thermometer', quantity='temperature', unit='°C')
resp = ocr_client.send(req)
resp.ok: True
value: -38 °C
